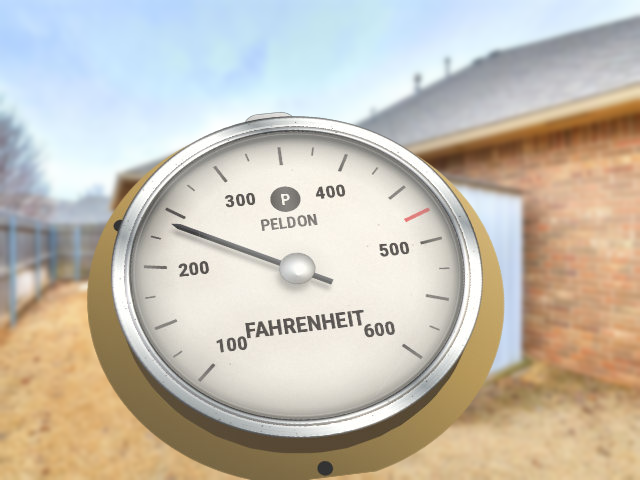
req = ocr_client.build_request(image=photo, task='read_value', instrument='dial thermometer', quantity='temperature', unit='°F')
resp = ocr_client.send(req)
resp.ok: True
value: 237.5 °F
